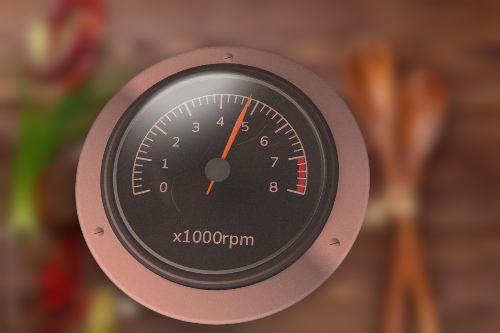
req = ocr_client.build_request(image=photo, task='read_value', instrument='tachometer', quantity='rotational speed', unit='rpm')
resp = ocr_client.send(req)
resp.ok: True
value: 4800 rpm
